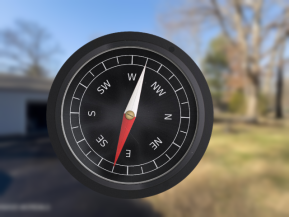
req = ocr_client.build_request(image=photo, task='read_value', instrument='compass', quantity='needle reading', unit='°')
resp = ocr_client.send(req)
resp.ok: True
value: 105 °
